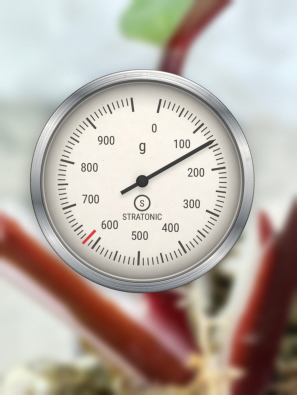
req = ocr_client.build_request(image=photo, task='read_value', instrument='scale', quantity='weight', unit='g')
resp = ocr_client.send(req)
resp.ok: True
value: 140 g
